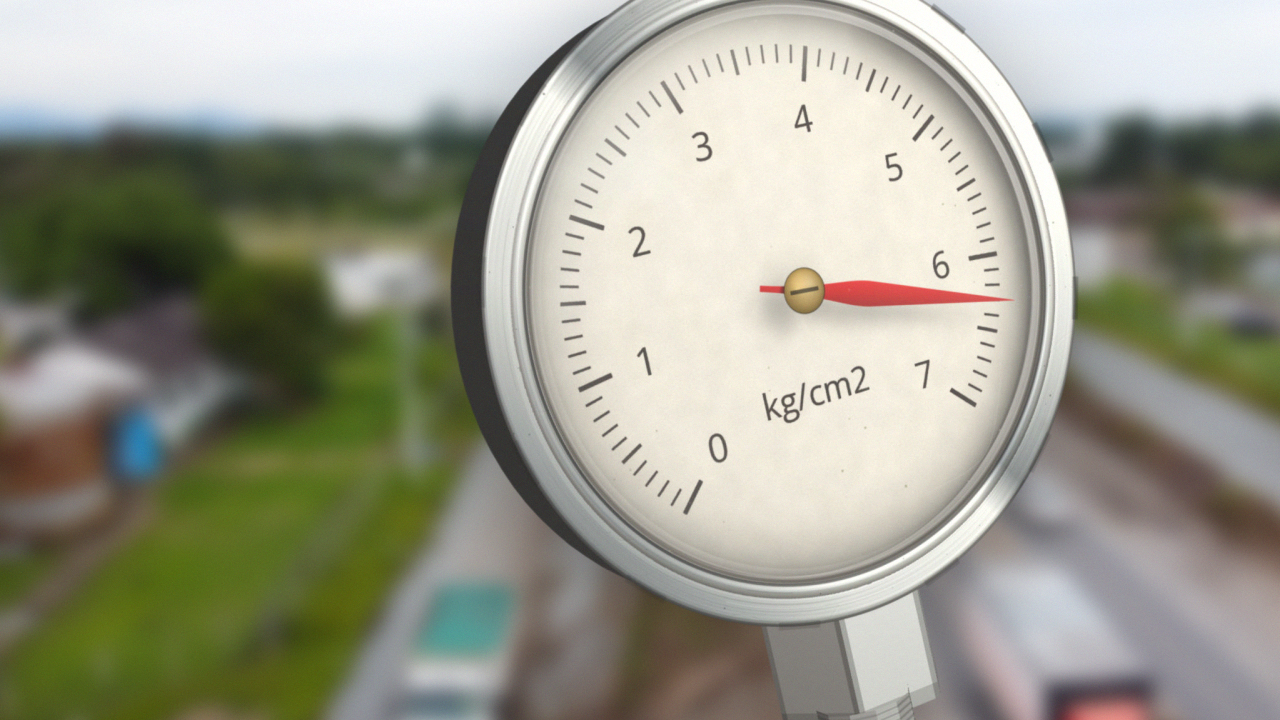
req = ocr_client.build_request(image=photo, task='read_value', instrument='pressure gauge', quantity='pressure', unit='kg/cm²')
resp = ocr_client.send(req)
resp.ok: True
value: 6.3 kg/cm²
